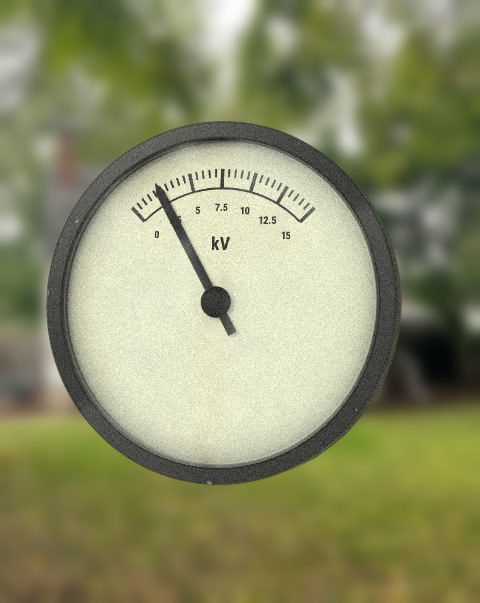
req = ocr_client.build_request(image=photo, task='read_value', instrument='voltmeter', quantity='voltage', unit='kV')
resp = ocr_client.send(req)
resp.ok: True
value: 2.5 kV
